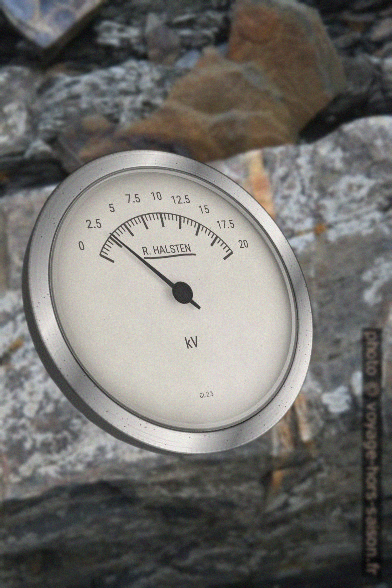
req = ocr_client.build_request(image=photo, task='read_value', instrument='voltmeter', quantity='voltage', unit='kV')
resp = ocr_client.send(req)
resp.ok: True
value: 2.5 kV
